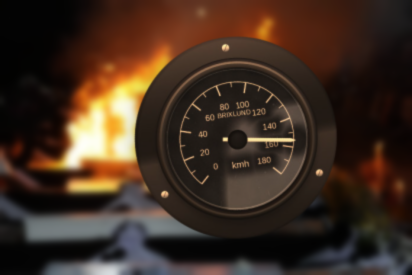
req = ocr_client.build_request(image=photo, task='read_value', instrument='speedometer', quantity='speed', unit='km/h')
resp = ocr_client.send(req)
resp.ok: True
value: 155 km/h
